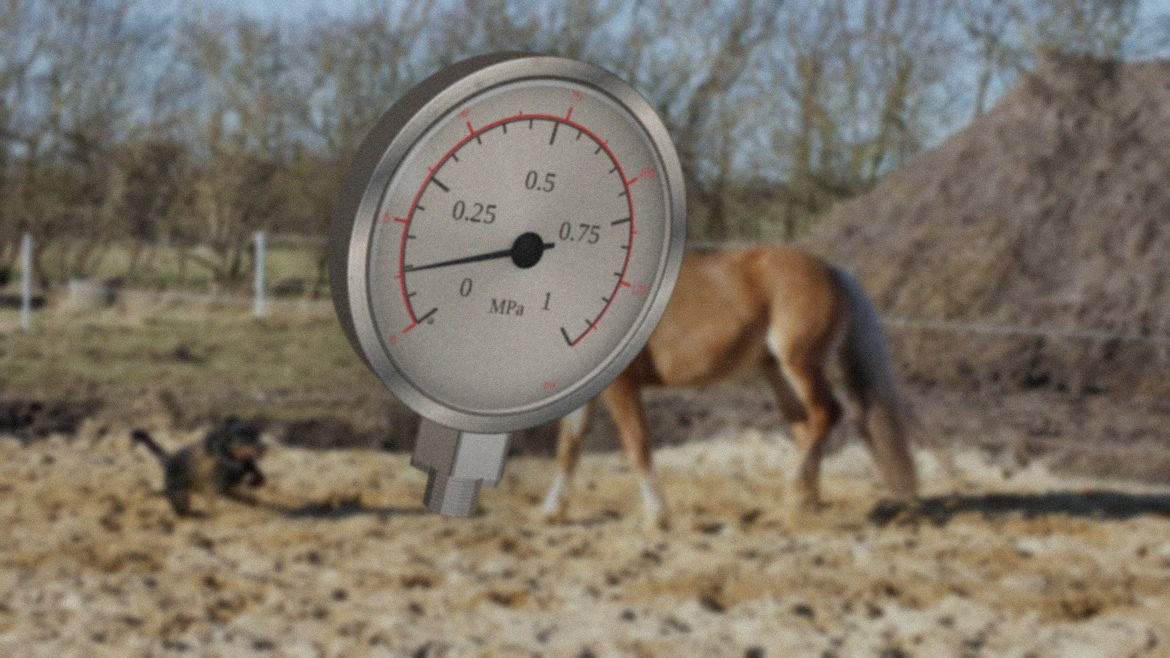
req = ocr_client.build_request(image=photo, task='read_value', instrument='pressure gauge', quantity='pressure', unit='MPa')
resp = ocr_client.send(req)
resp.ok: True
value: 0.1 MPa
